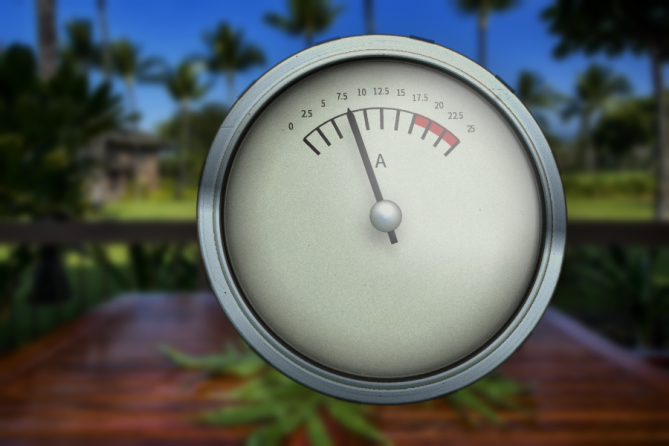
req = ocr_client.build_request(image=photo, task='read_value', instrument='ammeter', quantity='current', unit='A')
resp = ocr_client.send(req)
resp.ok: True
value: 7.5 A
